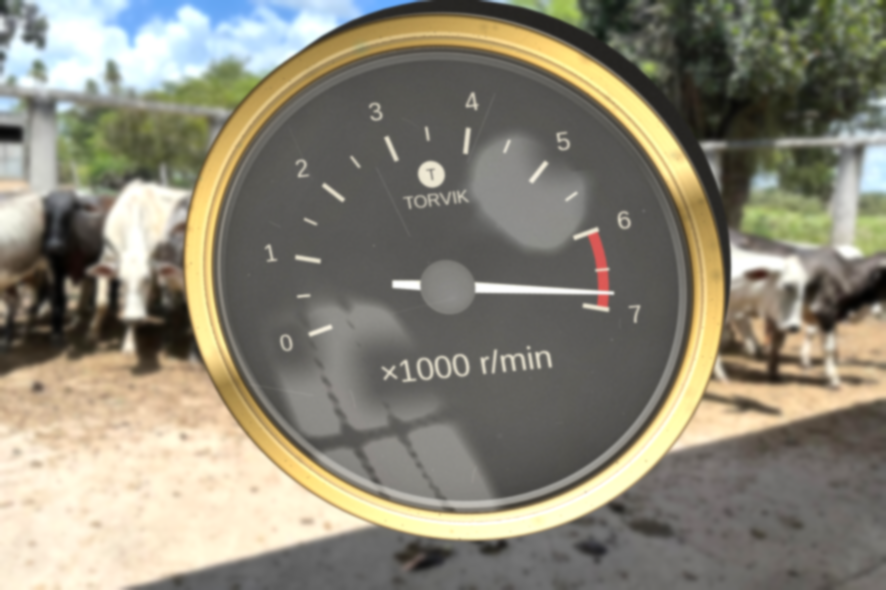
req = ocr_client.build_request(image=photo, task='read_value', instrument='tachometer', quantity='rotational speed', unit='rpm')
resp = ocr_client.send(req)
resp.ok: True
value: 6750 rpm
